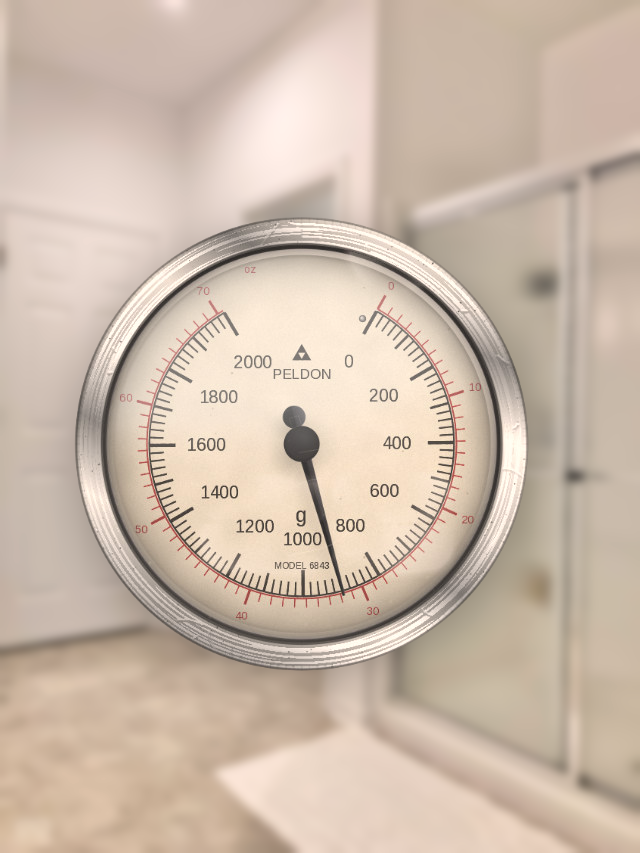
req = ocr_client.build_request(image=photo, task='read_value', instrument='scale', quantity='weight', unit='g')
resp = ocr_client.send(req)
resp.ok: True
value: 900 g
